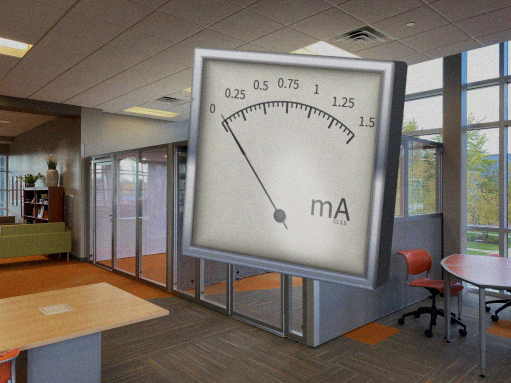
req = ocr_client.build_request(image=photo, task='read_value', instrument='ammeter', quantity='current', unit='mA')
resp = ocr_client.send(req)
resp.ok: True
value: 0.05 mA
